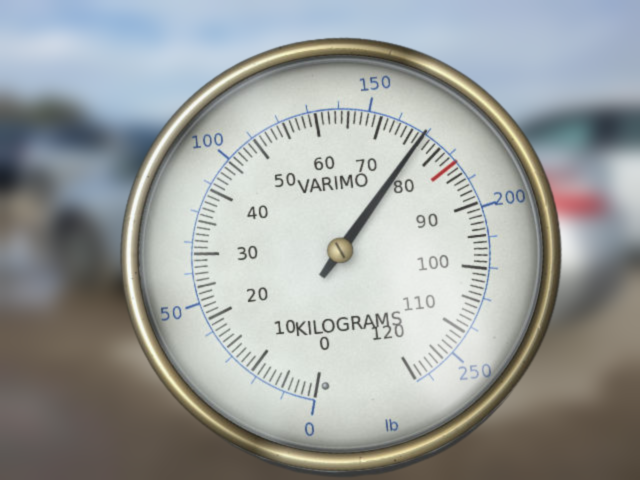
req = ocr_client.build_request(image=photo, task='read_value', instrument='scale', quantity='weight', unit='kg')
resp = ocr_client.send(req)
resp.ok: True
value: 77 kg
